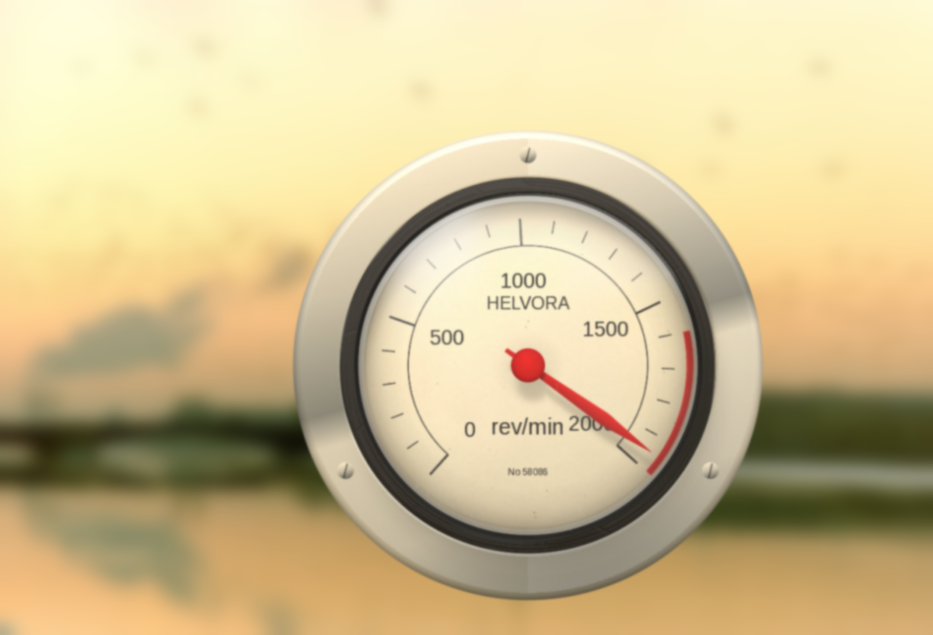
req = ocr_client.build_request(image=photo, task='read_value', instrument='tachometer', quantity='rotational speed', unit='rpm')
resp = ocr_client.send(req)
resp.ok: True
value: 1950 rpm
